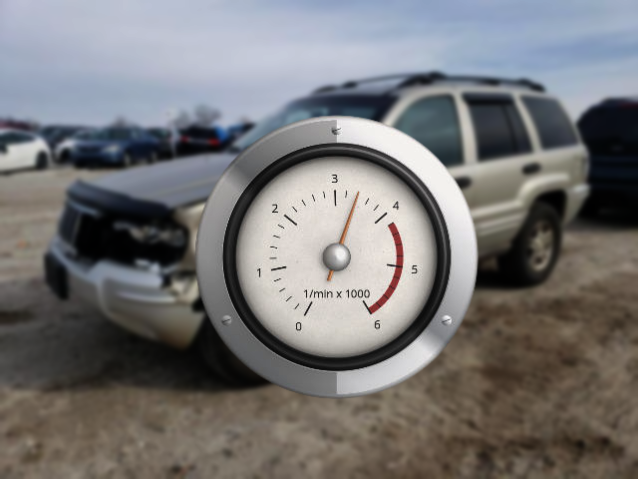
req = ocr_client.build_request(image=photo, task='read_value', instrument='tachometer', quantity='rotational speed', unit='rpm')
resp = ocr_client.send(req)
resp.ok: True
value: 3400 rpm
